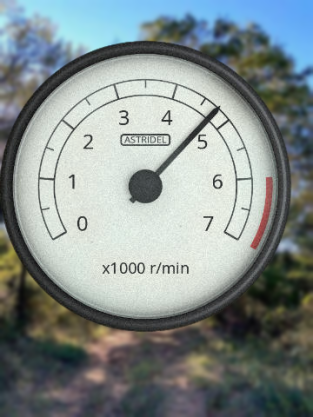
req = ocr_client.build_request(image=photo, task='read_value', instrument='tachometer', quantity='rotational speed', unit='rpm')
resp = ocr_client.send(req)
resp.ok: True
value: 4750 rpm
